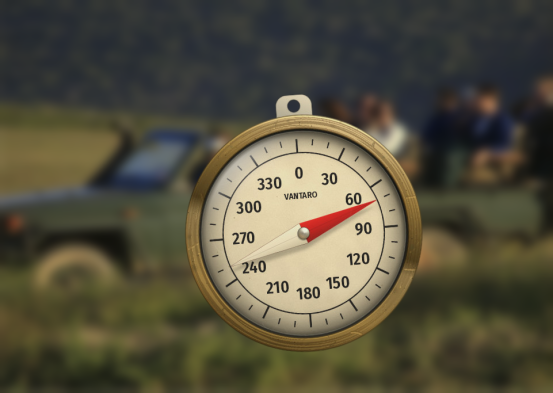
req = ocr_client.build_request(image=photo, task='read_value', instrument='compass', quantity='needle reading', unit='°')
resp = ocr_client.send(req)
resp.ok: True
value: 70 °
